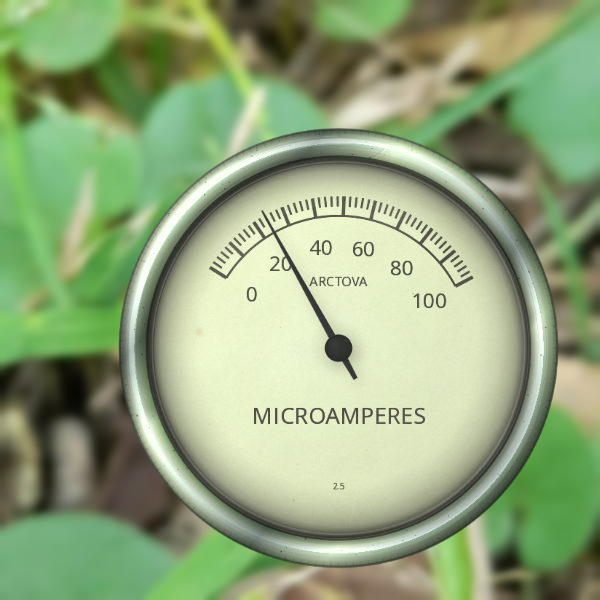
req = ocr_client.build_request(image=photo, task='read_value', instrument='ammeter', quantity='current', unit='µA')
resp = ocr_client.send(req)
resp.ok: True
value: 24 µA
